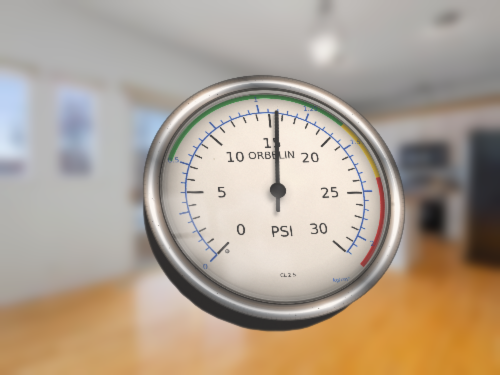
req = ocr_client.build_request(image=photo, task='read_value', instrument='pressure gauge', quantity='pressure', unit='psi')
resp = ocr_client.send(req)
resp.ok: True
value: 15.5 psi
